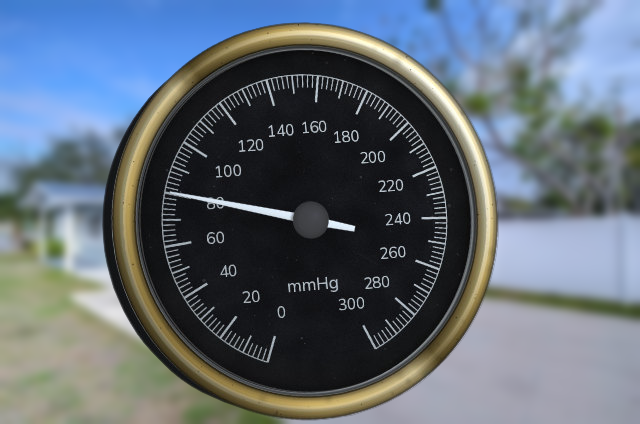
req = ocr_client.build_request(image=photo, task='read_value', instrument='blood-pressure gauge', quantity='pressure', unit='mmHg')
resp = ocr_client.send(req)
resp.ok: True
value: 80 mmHg
